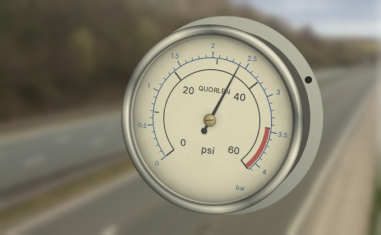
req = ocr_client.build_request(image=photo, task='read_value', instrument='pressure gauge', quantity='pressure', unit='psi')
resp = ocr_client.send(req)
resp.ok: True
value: 35 psi
